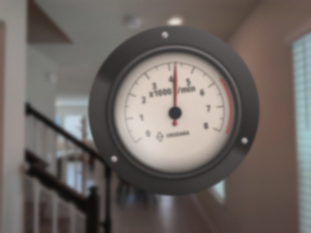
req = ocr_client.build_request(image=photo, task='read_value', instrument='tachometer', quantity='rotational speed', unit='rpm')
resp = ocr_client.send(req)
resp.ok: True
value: 4250 rpm
